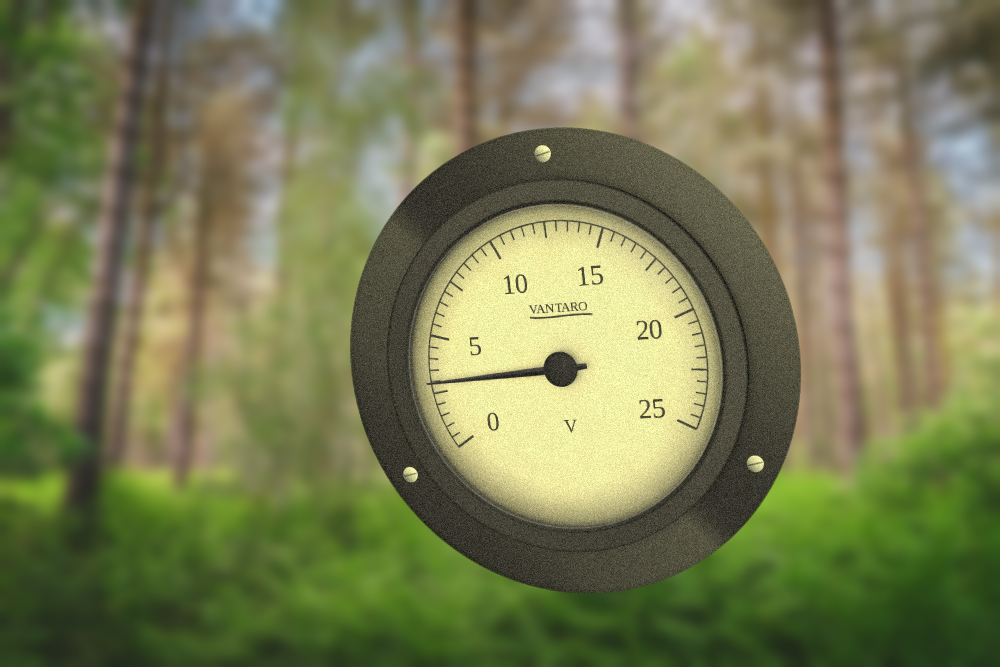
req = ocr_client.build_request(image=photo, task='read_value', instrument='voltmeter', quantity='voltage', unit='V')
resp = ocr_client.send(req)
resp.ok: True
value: 3 V
